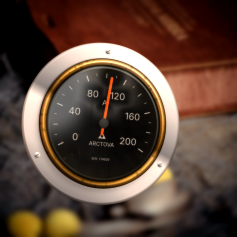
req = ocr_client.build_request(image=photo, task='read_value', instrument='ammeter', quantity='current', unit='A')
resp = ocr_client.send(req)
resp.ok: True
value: 105 A
